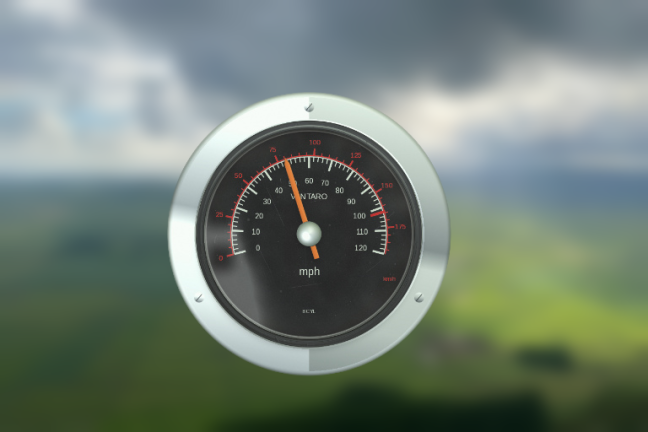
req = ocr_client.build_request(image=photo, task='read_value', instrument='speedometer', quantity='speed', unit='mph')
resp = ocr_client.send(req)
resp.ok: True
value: 50 mph
